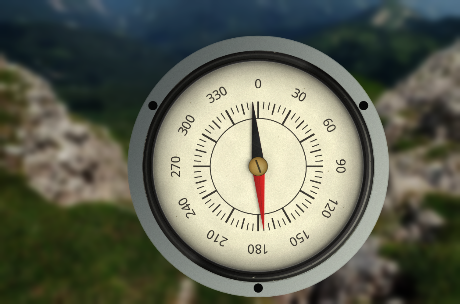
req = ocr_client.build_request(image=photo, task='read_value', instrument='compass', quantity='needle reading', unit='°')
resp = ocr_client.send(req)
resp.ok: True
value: 175 °
